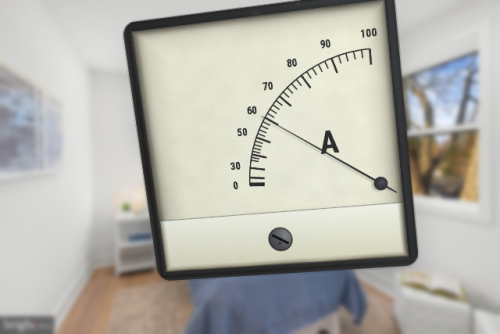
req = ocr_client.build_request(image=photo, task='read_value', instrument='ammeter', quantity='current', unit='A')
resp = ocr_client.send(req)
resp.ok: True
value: 60 A
